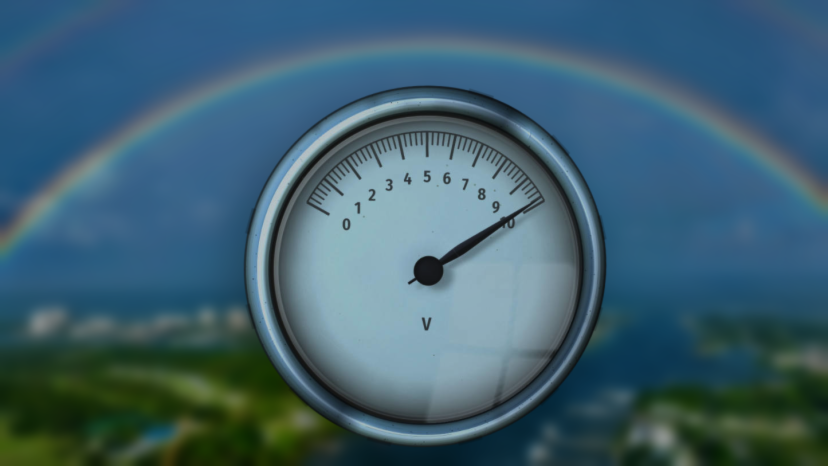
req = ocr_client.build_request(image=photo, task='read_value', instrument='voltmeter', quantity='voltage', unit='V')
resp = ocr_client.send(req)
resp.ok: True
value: 9.8 V
